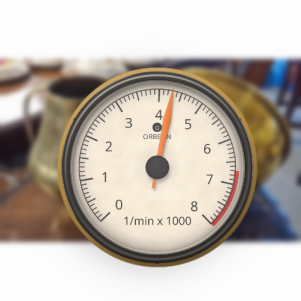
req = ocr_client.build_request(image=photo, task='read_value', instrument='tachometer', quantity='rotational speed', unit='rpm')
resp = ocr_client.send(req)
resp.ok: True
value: 4300 rpm
